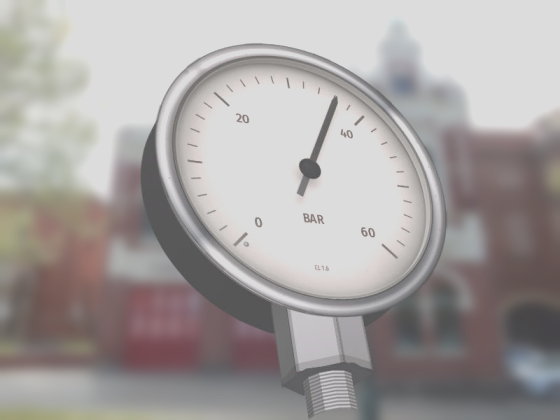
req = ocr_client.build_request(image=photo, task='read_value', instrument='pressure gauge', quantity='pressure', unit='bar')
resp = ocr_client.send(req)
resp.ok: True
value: 36 bar
